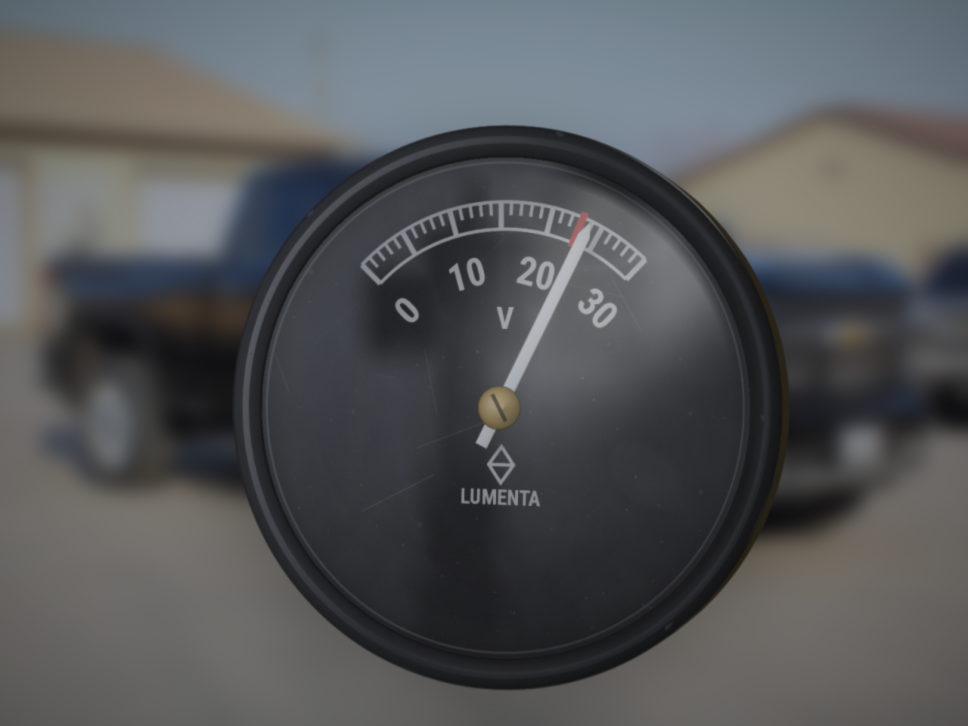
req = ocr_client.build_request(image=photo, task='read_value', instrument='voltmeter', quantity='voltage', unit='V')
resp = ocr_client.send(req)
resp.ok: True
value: 24 V
